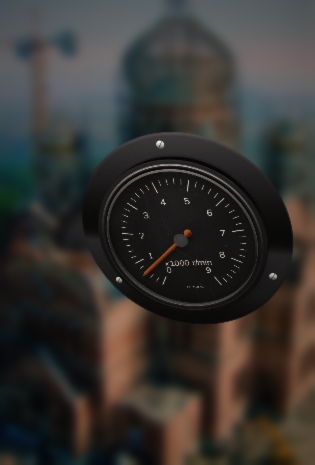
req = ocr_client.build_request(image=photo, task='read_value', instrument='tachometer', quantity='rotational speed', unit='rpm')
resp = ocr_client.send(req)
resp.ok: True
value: 600 rpm
